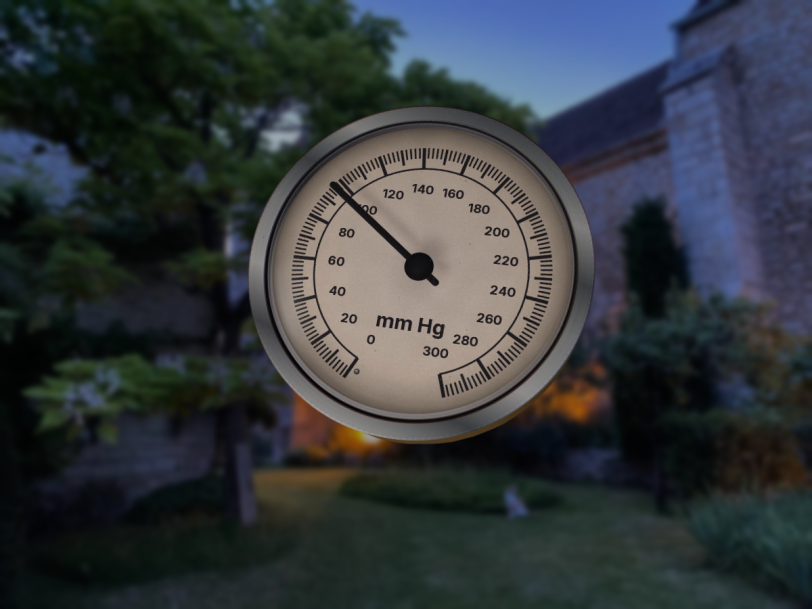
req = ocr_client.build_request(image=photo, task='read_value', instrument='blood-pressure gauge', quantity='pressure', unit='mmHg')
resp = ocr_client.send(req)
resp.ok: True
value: 96 mmHg
